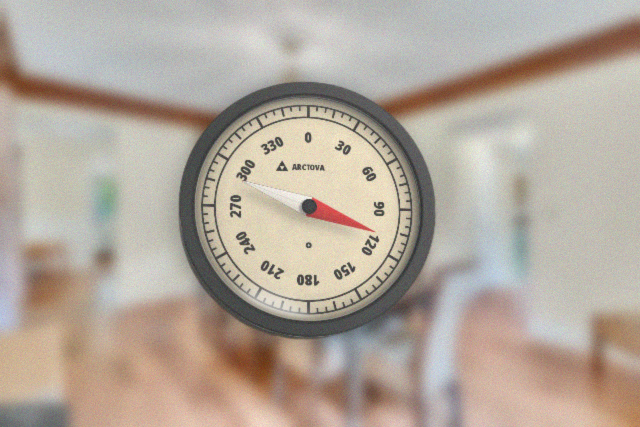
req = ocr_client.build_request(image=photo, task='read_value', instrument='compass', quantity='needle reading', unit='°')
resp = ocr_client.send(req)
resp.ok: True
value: 110 °
